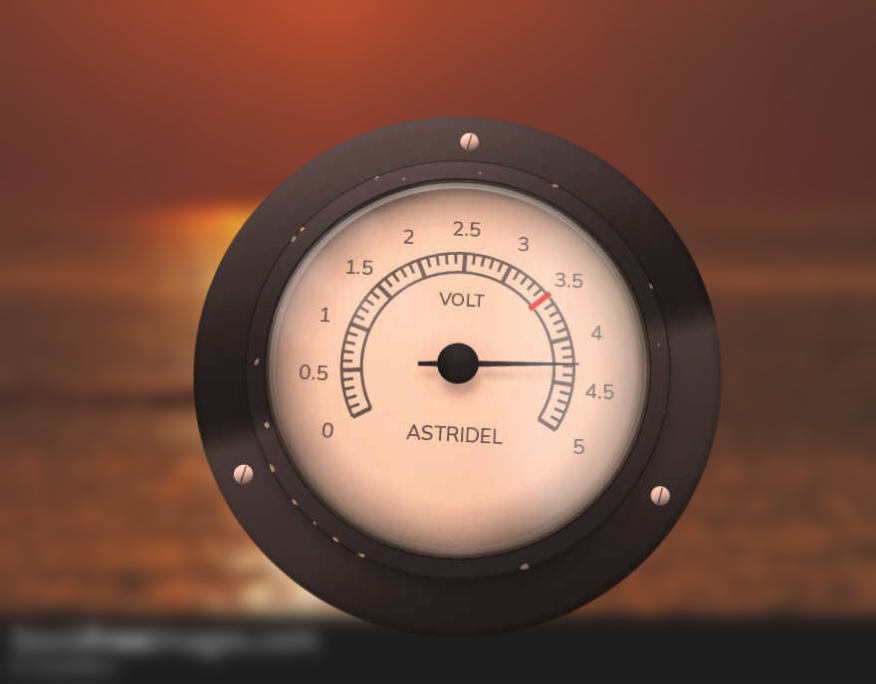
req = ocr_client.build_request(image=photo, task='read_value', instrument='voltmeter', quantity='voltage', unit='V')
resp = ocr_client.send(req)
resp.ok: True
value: 4.3 V
